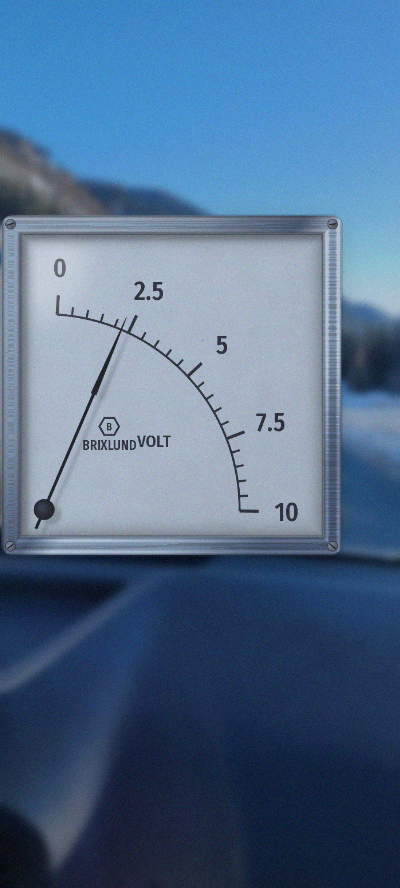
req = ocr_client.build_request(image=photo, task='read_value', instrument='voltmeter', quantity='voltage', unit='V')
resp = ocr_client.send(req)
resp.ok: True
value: 2.25 V
